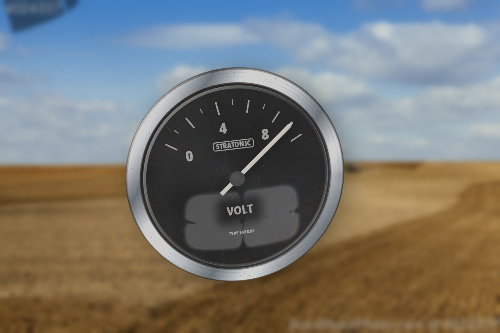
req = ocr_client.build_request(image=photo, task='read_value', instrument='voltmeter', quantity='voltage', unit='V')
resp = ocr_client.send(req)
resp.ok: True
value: 9 V
